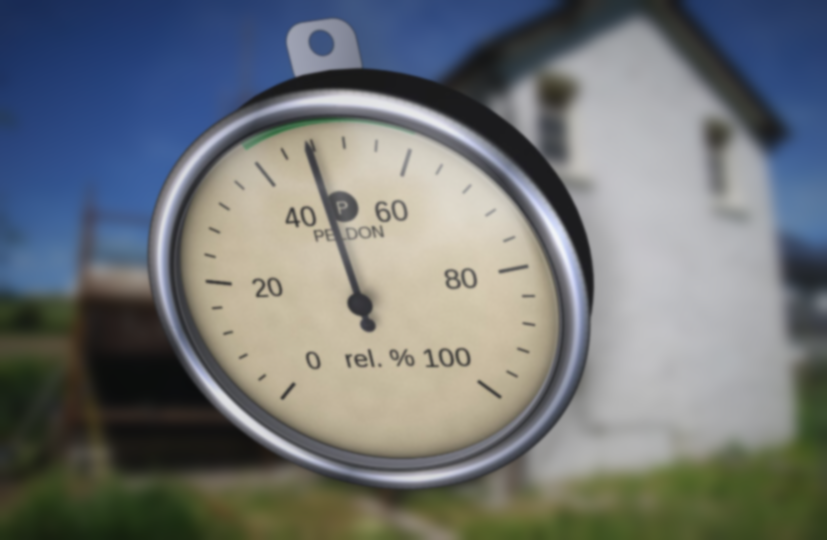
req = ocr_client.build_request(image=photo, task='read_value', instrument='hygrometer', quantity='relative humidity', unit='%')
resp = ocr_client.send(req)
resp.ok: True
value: 48 %
